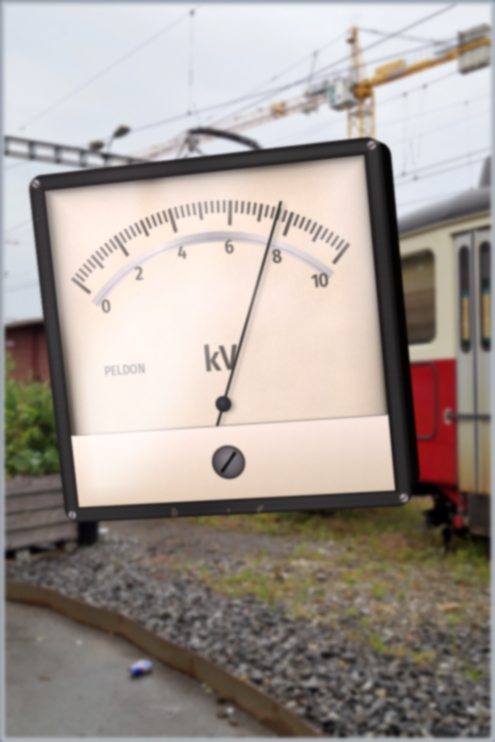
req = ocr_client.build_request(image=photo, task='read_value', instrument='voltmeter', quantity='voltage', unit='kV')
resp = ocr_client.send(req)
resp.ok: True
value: 7.6 kV
